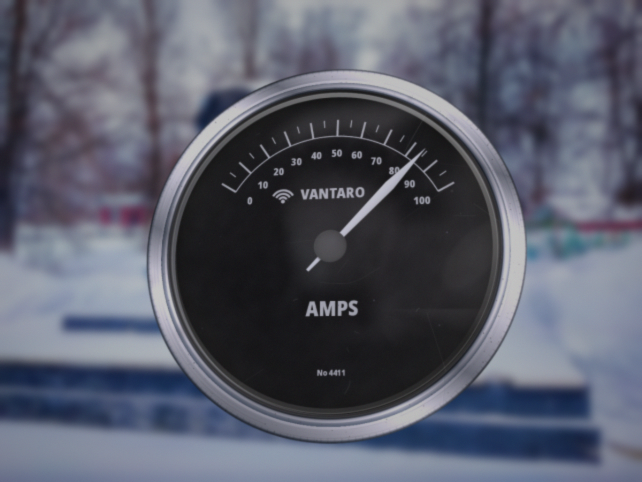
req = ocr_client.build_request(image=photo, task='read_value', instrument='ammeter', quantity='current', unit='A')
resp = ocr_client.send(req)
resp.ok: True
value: 85 A
